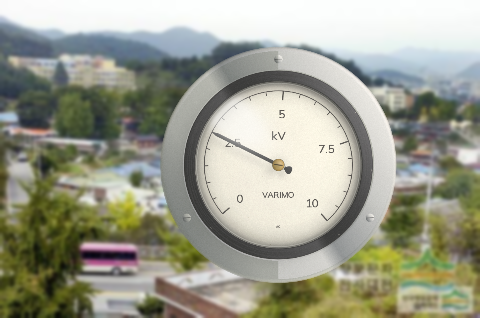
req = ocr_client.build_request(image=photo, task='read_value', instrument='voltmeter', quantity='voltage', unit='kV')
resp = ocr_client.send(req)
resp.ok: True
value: 2.5 kV
